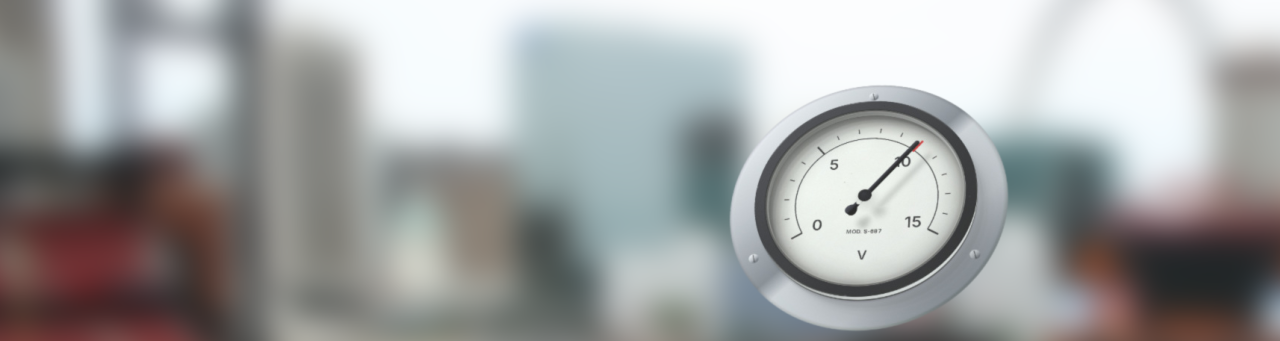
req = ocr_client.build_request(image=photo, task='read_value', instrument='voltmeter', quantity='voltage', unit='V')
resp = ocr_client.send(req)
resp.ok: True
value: 10 V
